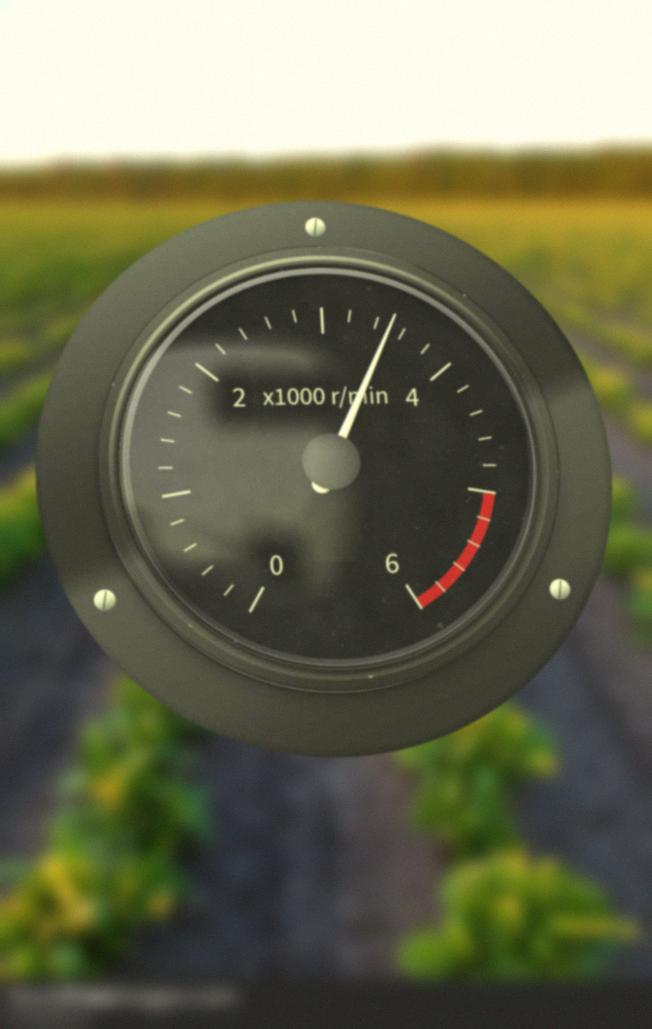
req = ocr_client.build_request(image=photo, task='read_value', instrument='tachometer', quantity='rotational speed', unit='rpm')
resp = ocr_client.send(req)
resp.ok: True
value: 3500 rpm
